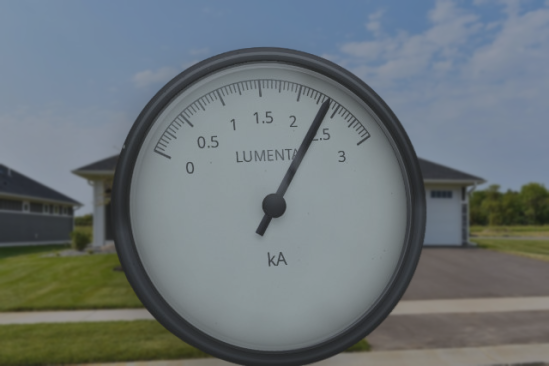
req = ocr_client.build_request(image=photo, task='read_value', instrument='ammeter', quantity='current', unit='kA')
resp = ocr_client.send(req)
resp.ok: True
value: 2.35 kA
